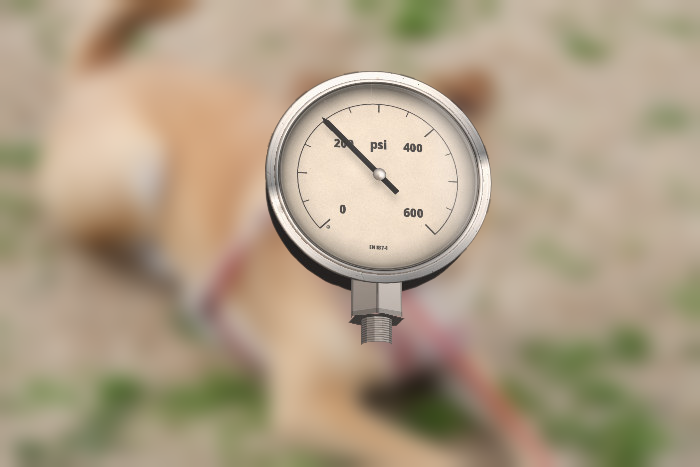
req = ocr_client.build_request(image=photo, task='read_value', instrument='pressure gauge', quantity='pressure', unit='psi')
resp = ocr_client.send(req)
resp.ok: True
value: 200 psi
